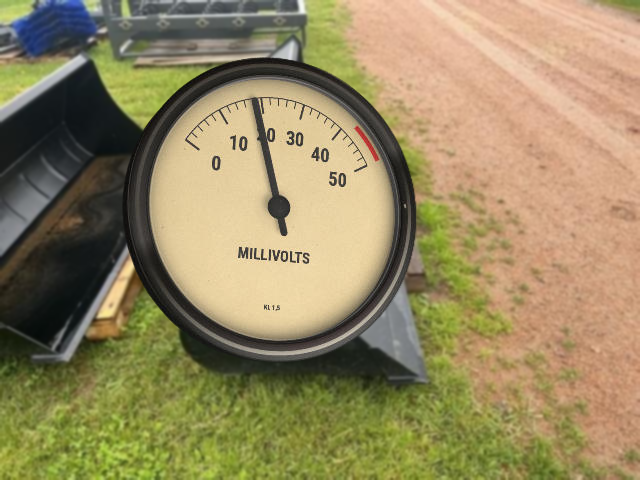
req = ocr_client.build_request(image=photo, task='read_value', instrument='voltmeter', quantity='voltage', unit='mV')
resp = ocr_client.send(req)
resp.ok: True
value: 18 mV
